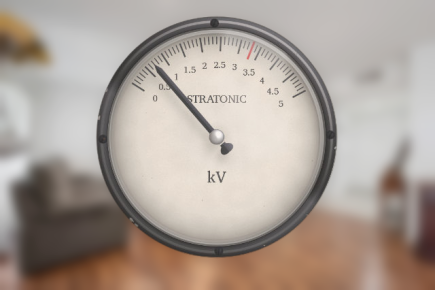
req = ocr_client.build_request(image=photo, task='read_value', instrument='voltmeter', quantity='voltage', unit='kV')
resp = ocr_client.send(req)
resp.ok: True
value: 0.7 kV
